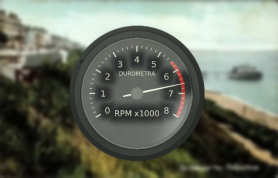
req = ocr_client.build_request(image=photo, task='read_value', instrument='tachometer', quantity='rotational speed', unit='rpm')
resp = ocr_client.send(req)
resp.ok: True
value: 6600 rpm
